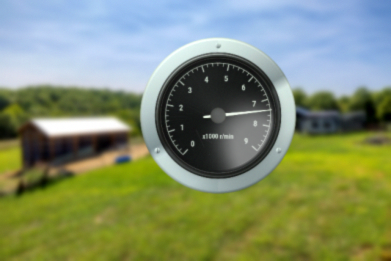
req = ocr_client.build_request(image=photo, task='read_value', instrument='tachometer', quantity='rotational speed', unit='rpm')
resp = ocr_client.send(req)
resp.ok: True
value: 7400 rpm
